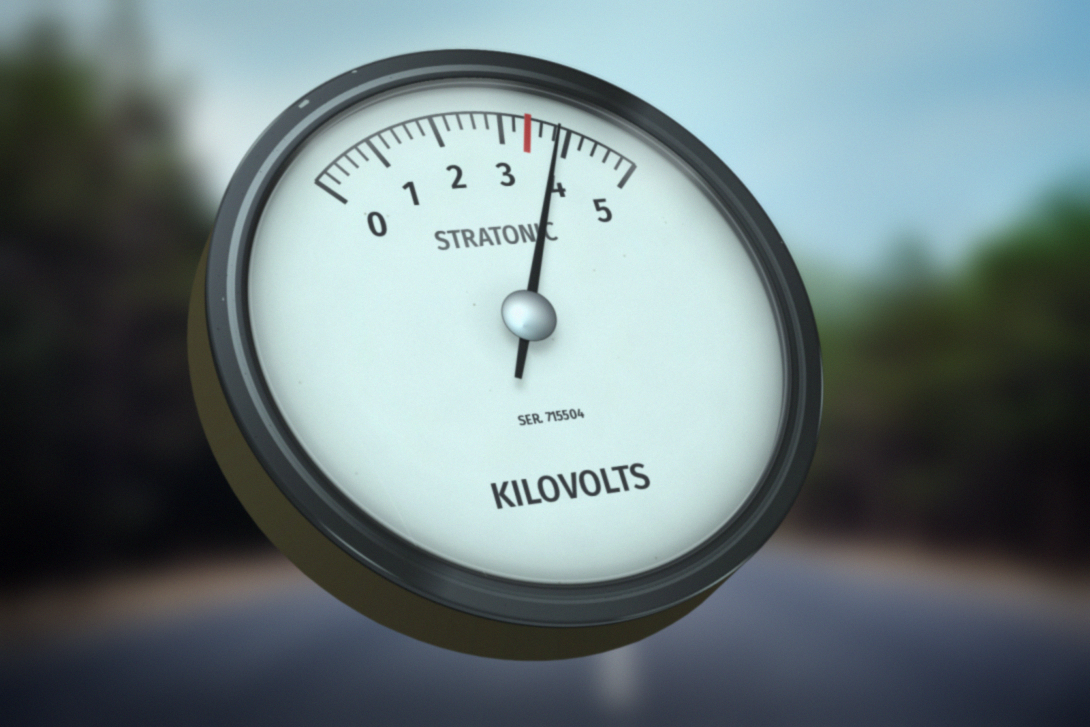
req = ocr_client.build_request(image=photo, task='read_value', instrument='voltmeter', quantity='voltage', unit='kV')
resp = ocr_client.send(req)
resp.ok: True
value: 3.8 kV
